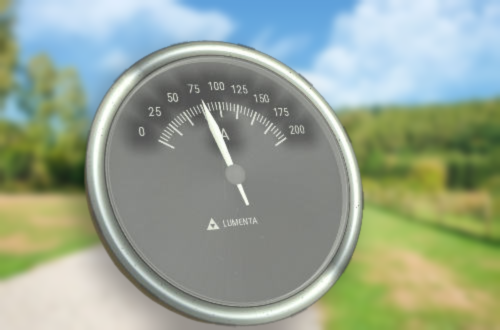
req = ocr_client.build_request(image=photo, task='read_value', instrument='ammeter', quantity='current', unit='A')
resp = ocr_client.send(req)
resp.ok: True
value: 75 A
